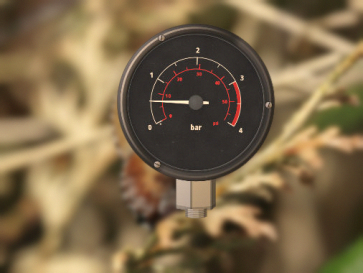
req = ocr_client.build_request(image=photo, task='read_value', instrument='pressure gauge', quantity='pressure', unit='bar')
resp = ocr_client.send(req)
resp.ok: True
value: 0.5 bar
